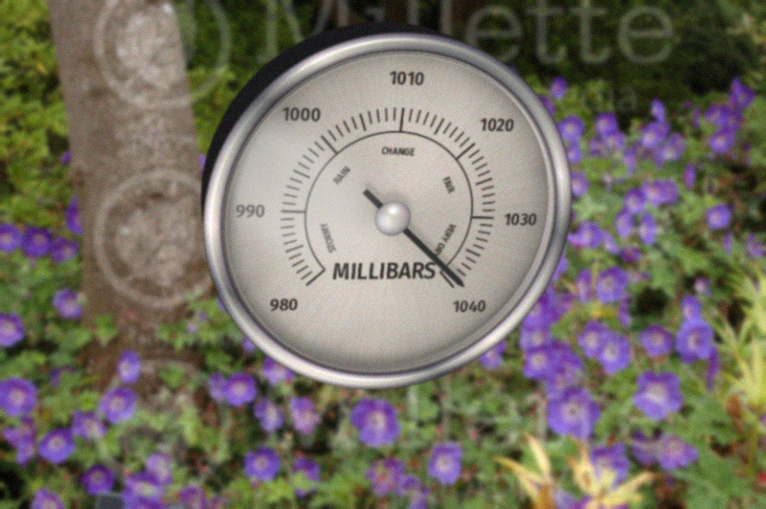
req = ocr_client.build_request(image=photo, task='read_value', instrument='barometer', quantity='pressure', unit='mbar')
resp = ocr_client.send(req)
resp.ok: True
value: 1039 mbar
